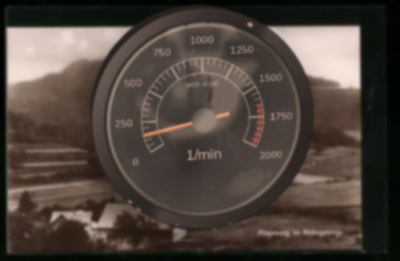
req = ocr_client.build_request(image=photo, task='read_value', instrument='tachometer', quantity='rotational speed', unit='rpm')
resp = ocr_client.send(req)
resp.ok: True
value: 150 rpm
